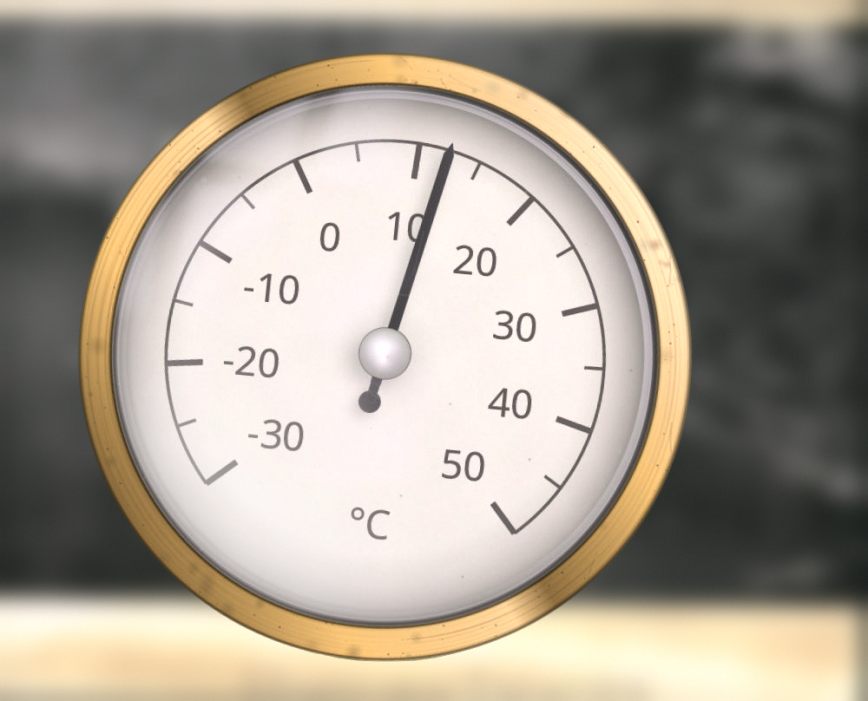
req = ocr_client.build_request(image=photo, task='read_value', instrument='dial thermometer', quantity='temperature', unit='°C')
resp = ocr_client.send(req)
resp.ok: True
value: 12.5 °C
